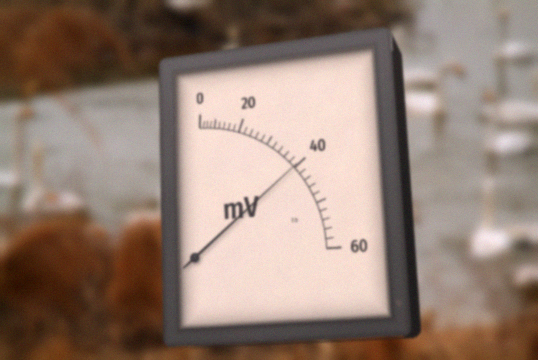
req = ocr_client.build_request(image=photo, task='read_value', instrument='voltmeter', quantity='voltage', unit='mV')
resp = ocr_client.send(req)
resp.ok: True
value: 40 mV
